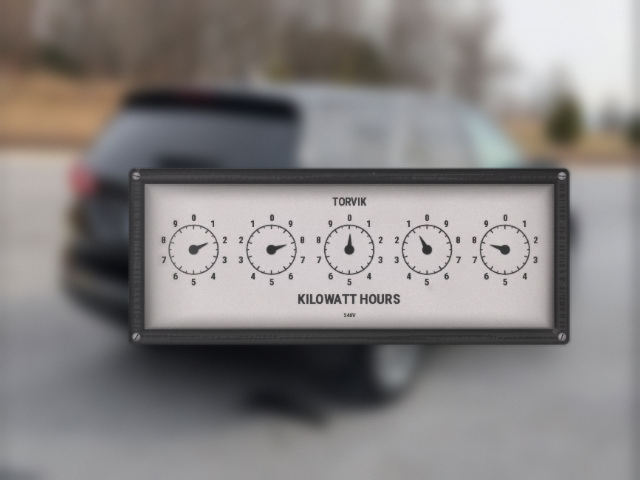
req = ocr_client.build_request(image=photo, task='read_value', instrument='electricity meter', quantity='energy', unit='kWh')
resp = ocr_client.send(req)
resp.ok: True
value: 18008 kWh
